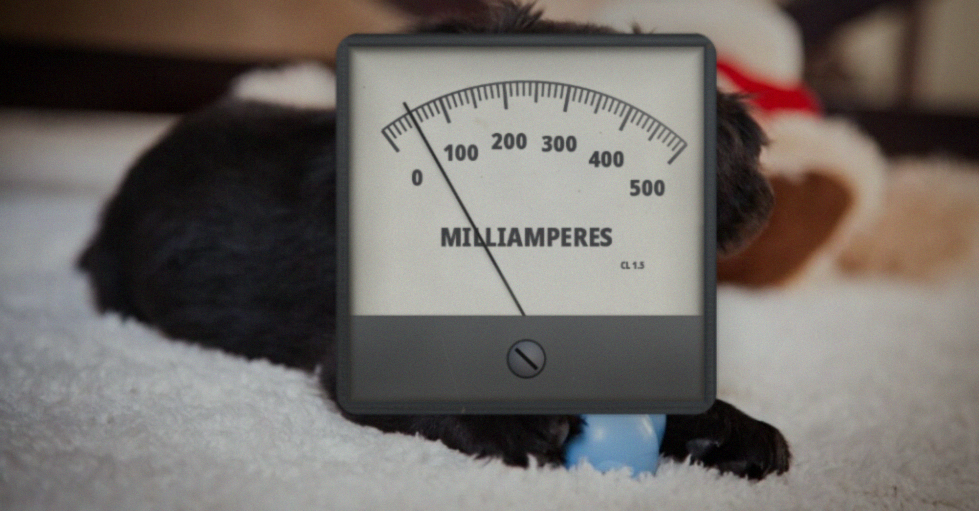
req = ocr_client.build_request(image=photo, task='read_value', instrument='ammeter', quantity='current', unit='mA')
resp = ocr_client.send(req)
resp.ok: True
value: 50 mA
